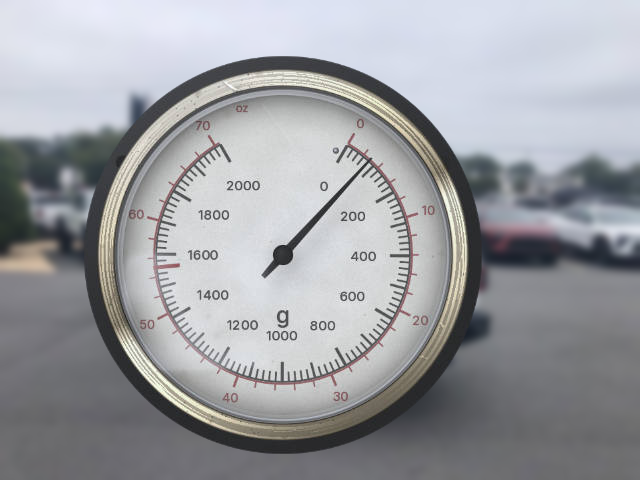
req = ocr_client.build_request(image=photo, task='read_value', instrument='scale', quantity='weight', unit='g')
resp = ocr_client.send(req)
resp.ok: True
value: 80 g
